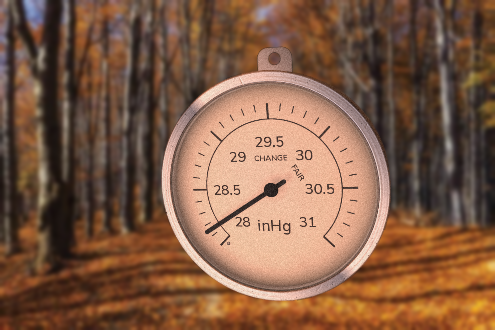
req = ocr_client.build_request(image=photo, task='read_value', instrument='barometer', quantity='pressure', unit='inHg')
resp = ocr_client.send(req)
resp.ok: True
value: 28.15 inHg
